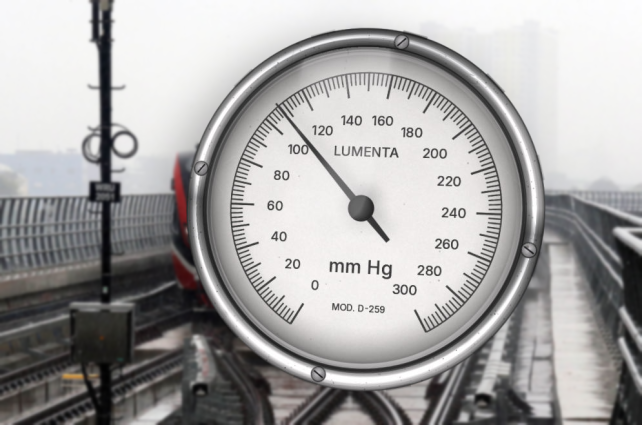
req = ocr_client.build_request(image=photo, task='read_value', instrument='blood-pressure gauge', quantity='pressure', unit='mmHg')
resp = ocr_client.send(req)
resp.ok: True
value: 108 mmHg
